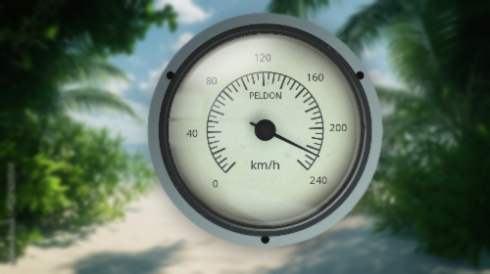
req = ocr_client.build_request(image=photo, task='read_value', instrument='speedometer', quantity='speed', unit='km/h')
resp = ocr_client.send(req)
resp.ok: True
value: 225 km/h
